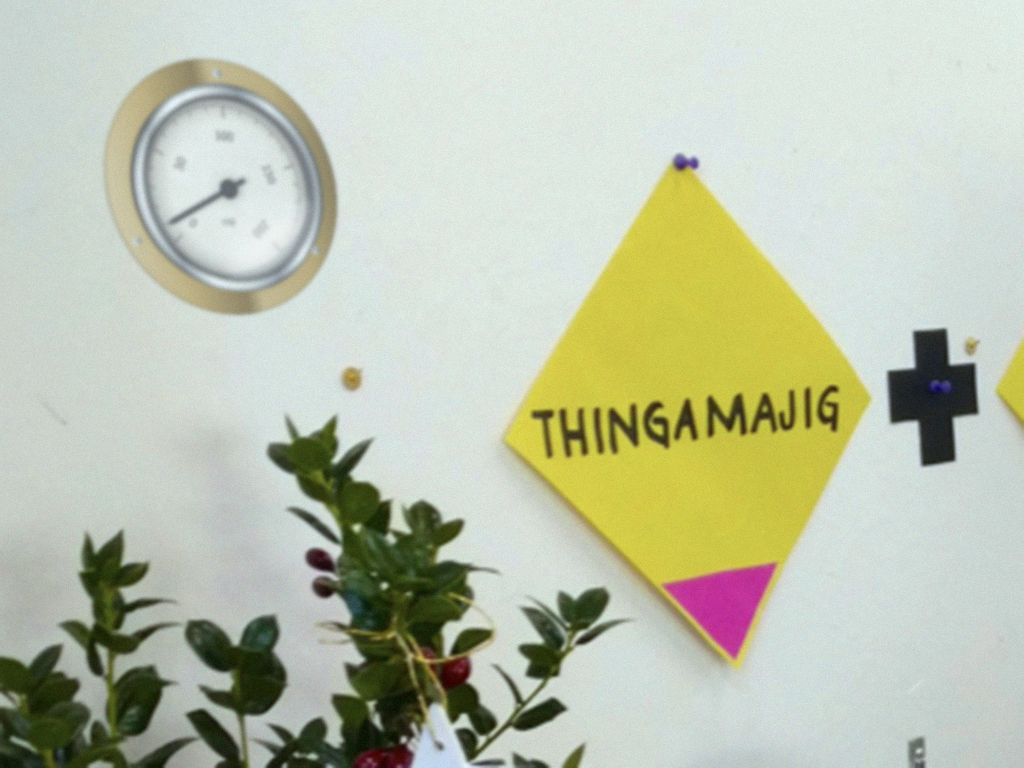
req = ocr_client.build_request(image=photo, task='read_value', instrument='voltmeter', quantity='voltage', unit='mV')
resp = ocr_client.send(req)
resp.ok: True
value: 10 mV
